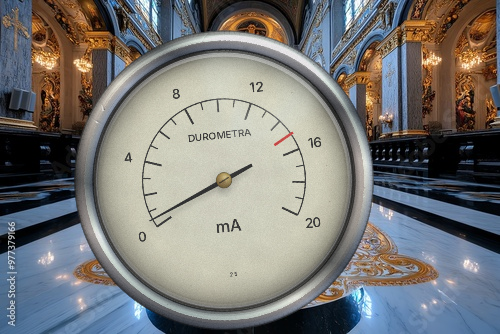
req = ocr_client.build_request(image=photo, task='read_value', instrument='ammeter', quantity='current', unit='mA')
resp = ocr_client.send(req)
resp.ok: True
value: 0.5 mA
